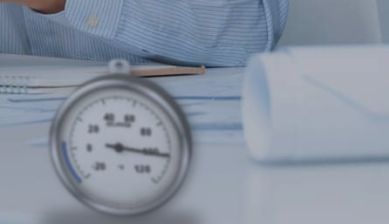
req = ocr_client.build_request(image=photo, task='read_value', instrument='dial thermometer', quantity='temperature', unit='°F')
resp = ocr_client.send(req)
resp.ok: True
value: 100 °F
